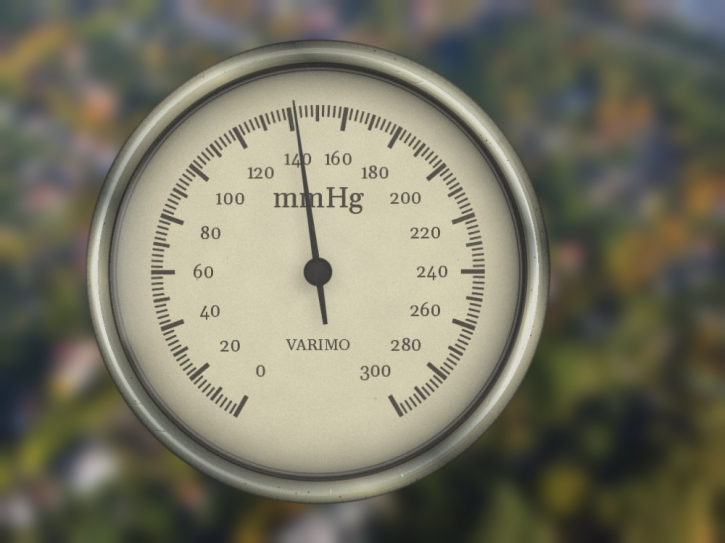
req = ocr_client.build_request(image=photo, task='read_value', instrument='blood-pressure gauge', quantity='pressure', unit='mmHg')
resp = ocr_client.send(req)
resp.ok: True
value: 142 mmHg
